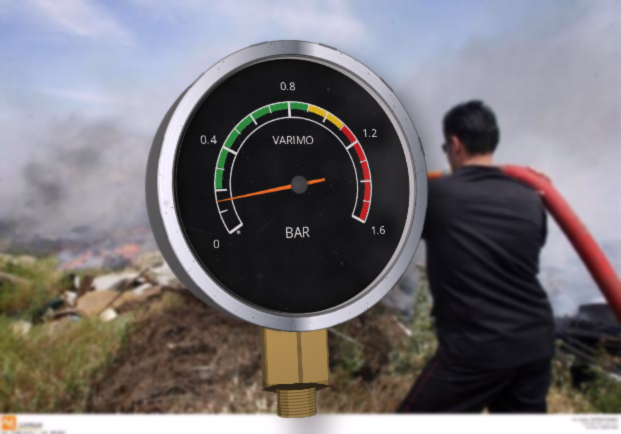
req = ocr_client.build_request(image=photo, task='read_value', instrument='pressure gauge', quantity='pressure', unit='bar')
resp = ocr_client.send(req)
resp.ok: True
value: 0.15 bar
